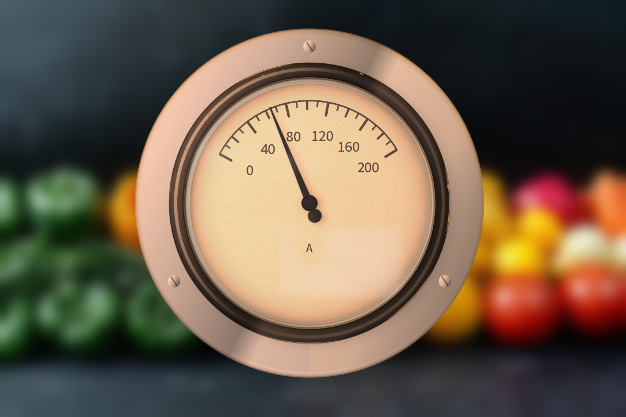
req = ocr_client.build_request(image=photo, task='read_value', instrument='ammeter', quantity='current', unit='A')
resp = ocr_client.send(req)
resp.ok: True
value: 65 A
